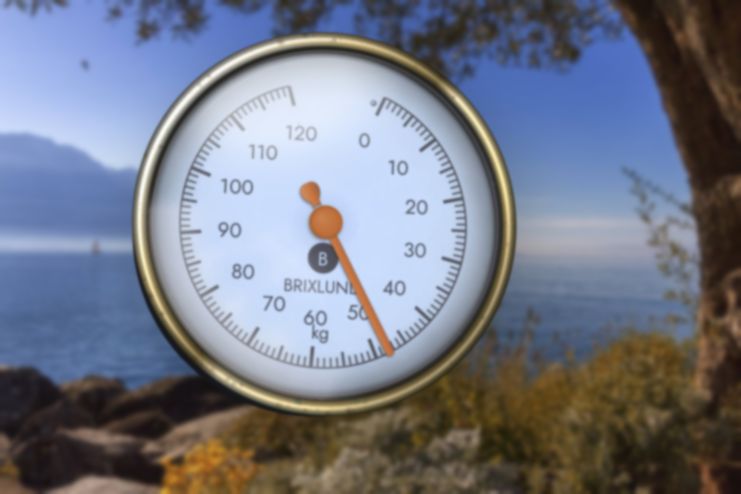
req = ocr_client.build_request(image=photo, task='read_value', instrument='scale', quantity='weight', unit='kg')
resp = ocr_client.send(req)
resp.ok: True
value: 48 kg
